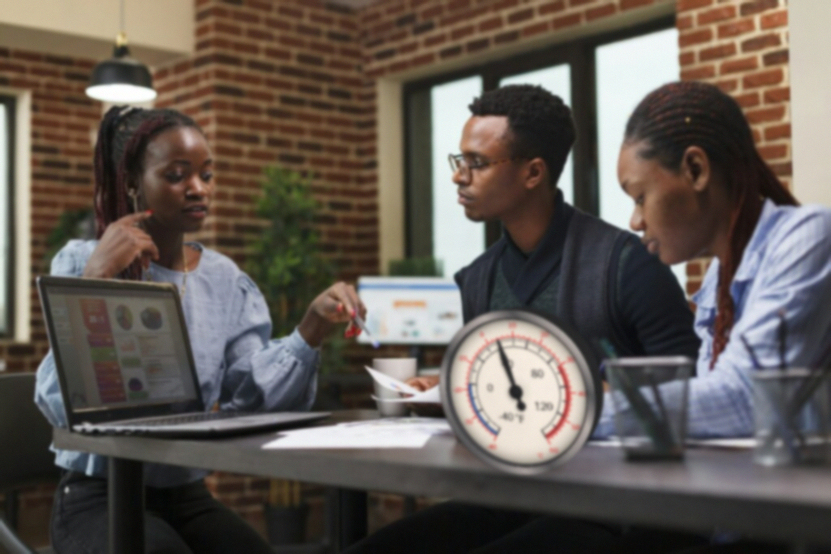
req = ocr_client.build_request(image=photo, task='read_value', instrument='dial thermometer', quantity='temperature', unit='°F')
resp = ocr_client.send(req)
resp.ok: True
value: 40 °F
